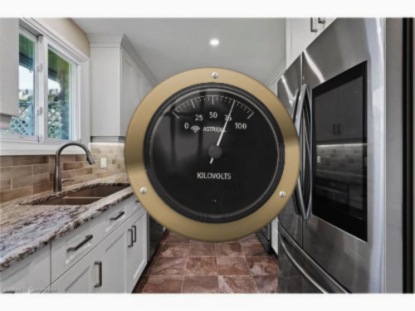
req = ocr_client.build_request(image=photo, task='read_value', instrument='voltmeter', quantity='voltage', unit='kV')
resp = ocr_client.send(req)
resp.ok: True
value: 75 kV
